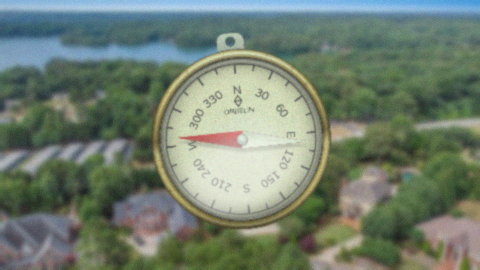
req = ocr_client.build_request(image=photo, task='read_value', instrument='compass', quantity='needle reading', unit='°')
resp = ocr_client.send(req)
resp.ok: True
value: 277.5 °
